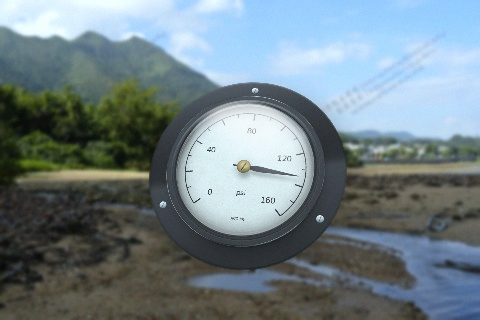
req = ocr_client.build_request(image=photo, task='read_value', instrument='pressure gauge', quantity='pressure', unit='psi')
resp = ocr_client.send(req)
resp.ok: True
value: 135 psi
